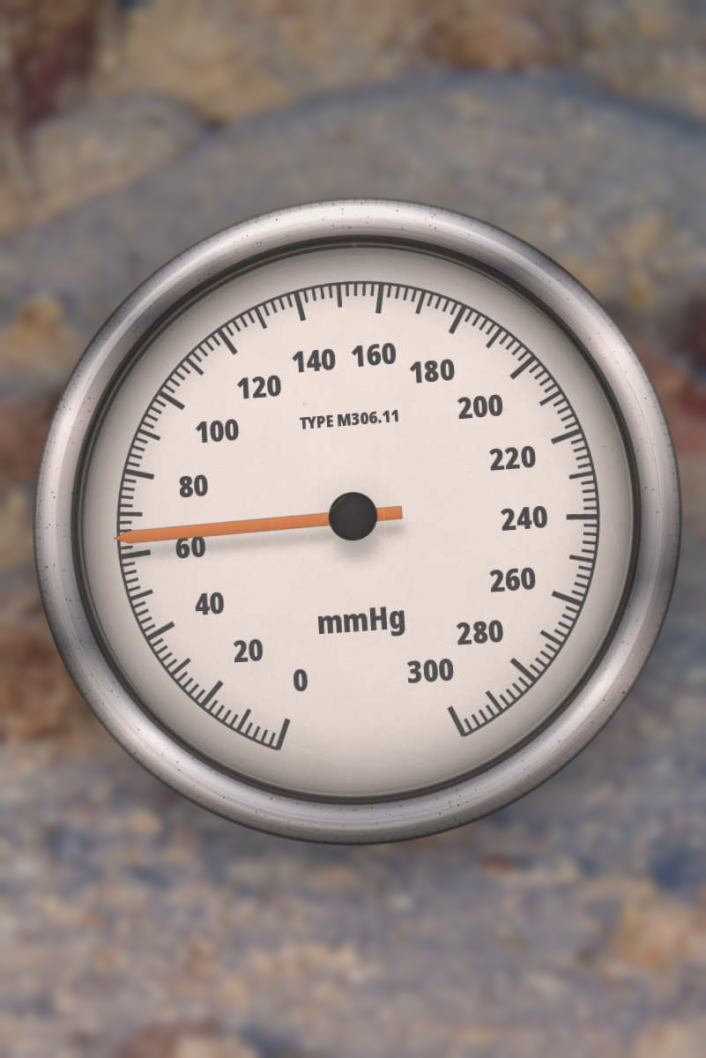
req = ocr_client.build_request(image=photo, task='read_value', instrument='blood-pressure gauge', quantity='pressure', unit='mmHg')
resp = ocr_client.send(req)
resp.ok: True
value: 64 mmHg
